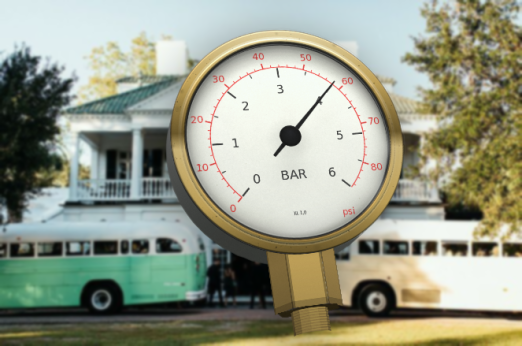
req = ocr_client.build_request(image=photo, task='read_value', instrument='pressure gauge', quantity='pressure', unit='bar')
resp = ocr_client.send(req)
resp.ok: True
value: 4 bar
